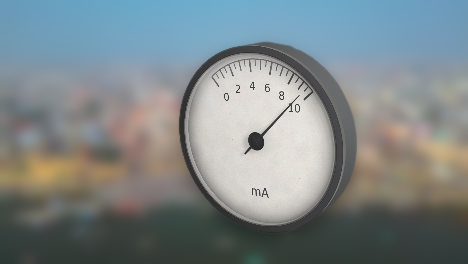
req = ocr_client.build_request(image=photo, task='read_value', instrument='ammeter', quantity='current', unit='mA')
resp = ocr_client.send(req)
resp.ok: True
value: 9.5 mA
